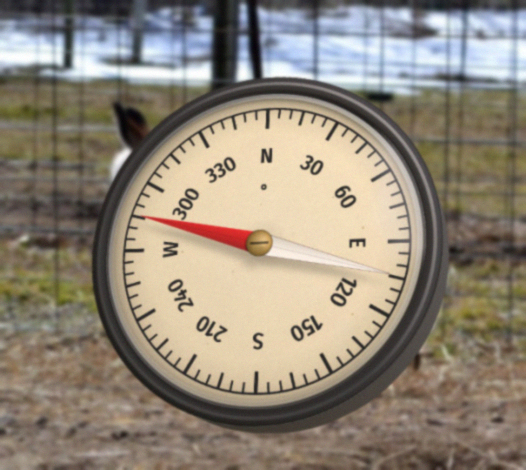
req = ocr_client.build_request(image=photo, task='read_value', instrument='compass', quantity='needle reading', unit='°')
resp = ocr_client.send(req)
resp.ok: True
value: 285 °
